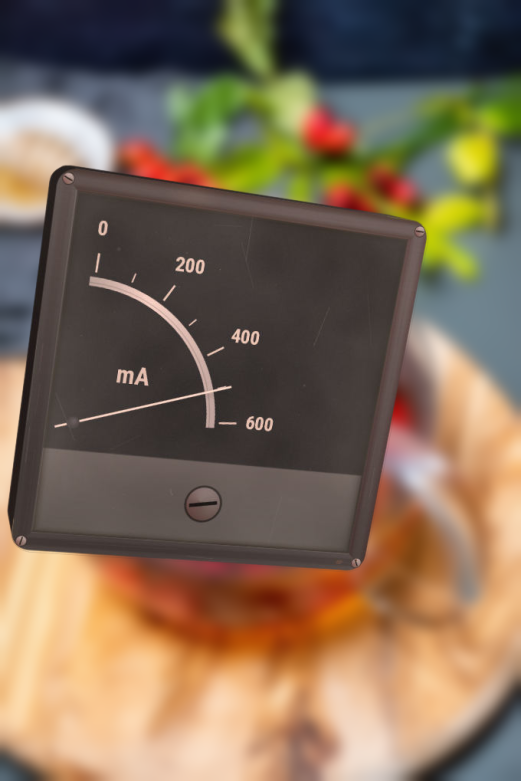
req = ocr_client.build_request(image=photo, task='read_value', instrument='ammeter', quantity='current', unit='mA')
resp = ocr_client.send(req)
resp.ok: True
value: 500 mA
